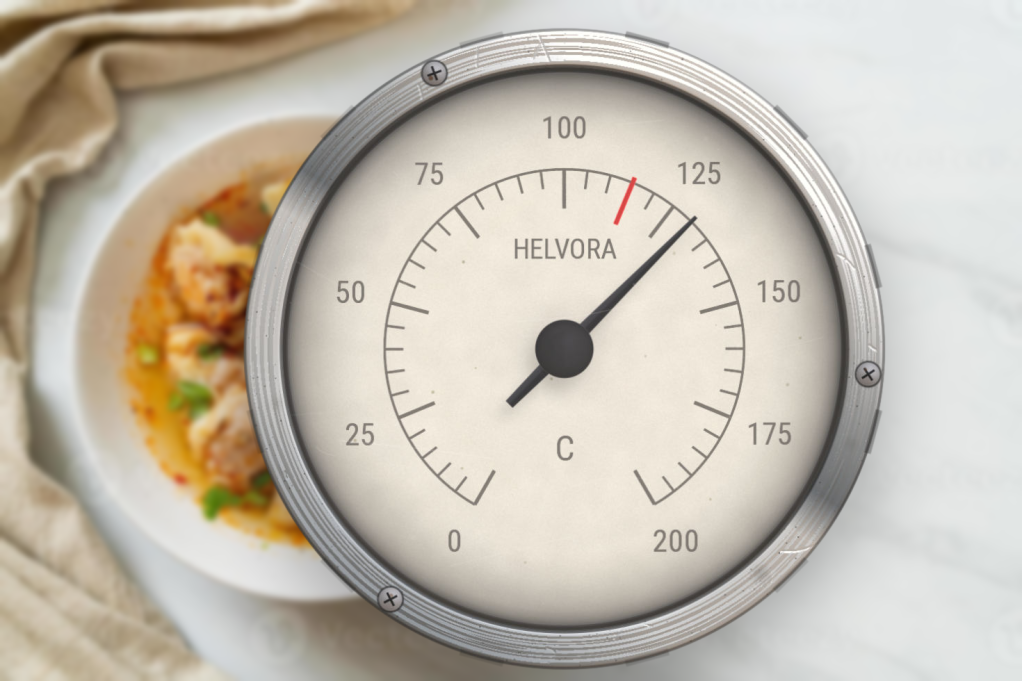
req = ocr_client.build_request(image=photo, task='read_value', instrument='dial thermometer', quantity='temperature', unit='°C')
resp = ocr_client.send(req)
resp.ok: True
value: 130 °C
